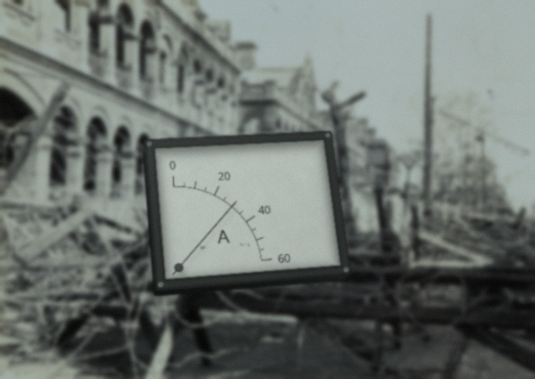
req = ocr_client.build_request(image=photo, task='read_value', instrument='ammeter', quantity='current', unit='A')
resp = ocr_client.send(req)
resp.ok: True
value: 30 A
